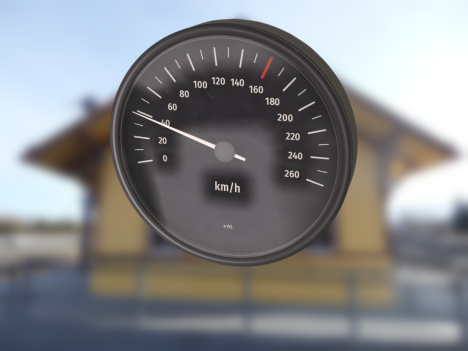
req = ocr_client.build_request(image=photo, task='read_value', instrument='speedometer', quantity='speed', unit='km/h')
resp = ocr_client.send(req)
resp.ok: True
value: 40 km/h
